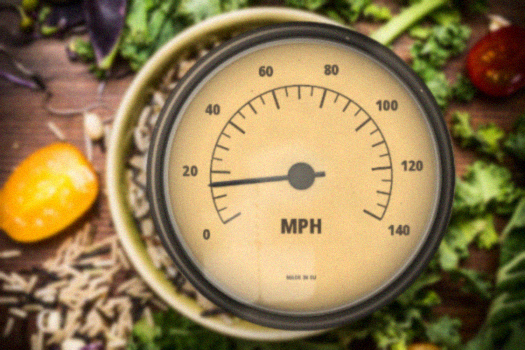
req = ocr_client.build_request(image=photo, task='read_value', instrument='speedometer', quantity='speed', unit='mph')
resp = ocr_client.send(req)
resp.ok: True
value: 15 mph
